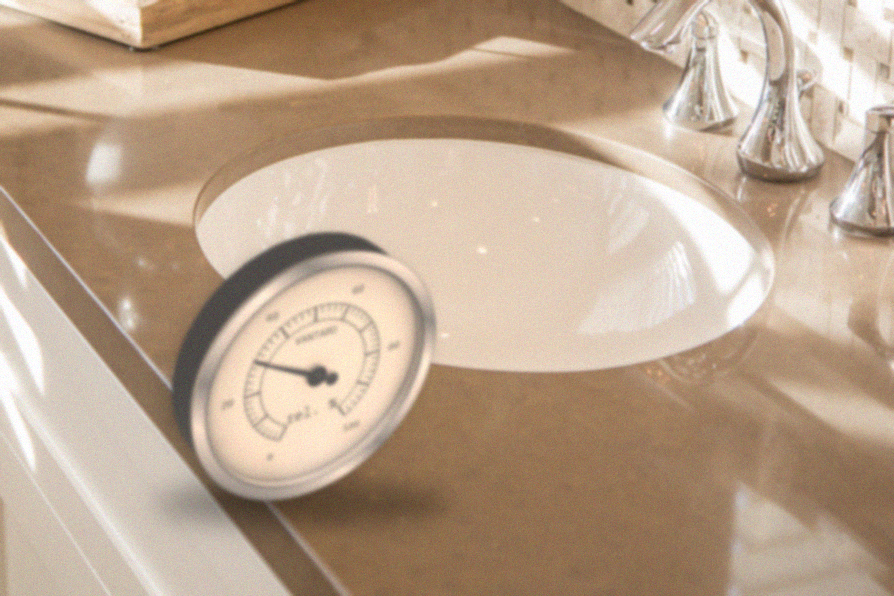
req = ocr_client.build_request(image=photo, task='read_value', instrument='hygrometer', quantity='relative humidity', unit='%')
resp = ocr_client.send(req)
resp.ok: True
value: 30 %
